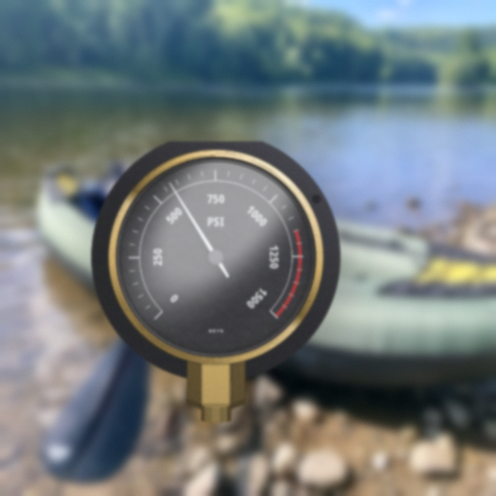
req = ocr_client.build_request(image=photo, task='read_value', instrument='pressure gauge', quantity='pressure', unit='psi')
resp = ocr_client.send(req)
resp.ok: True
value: 575 psi
